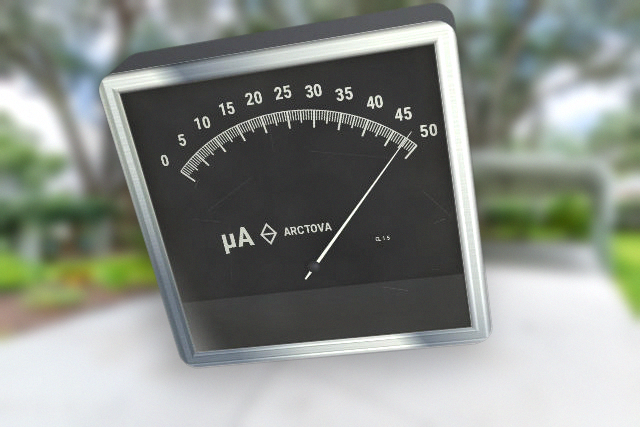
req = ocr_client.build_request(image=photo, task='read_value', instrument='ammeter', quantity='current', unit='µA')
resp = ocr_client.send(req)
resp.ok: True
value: 47.5 µA
